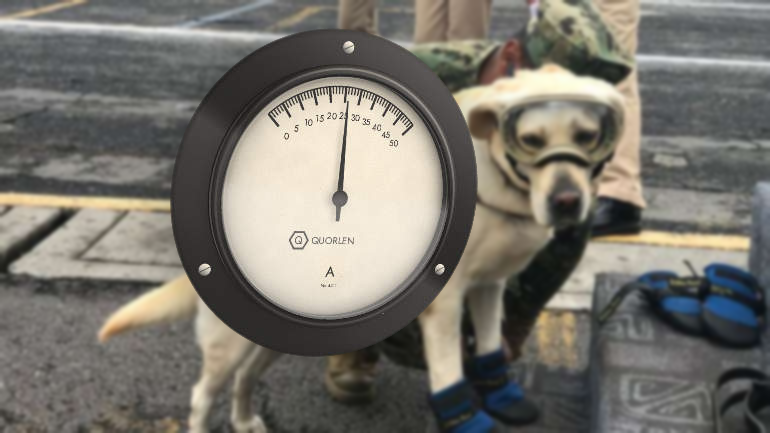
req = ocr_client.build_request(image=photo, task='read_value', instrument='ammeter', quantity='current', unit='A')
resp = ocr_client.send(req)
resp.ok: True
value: 25 A
